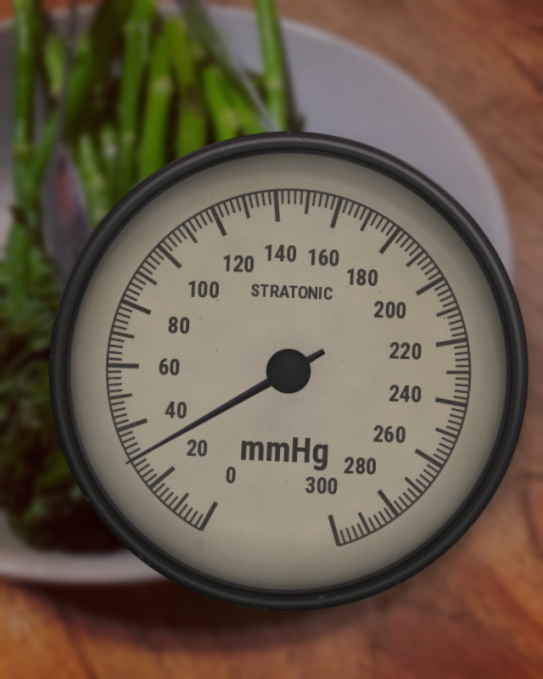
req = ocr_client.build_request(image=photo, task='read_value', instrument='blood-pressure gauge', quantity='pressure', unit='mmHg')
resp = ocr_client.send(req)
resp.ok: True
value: 30 mmHg
